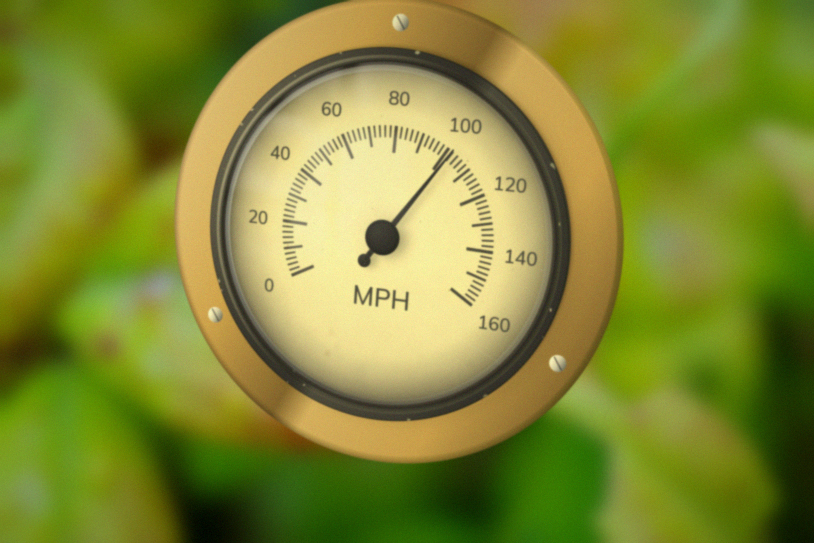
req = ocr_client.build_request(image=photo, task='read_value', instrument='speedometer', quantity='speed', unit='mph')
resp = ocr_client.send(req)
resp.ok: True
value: 102 mph
